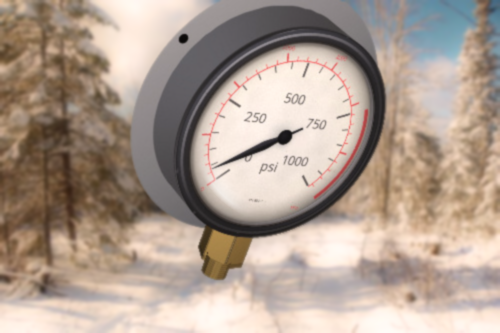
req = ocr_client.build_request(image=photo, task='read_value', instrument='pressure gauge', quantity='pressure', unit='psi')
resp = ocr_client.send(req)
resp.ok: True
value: 50 psi
